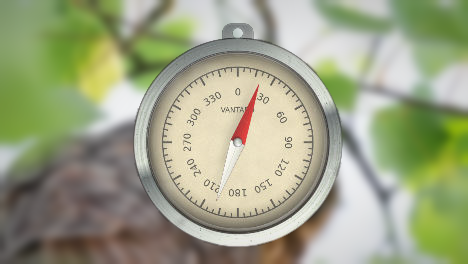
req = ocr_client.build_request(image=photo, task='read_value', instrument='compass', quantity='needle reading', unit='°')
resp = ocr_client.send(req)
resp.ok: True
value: 20 °
